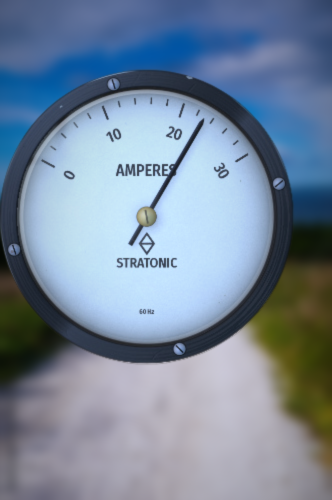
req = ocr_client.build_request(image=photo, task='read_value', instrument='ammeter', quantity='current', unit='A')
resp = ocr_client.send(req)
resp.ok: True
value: 23 A
